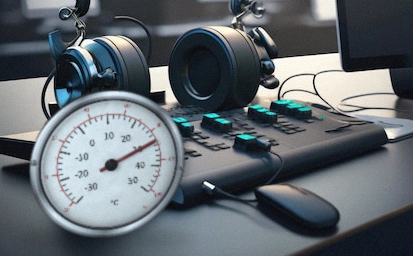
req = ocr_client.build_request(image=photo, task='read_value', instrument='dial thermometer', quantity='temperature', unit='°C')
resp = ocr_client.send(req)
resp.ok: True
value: 30 °C
